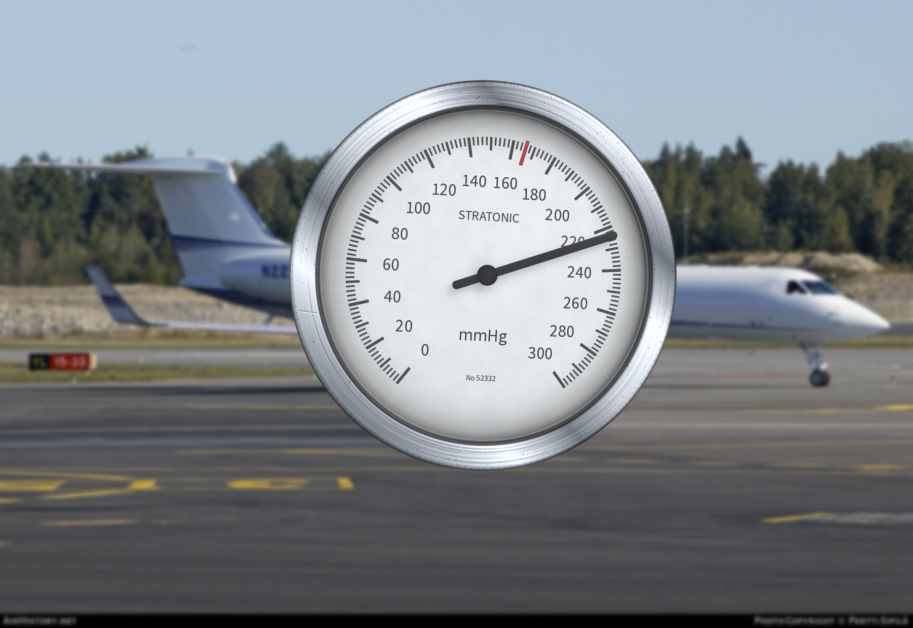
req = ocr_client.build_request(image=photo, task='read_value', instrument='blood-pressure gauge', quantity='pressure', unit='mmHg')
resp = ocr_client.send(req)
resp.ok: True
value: 224 mmHg
